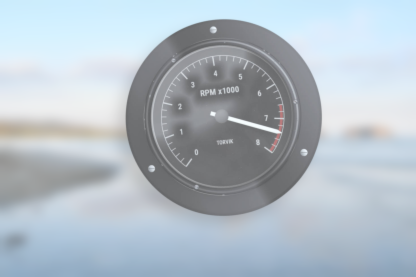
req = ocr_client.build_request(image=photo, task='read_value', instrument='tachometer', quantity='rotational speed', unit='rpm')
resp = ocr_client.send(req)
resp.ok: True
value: 7400 rpm
